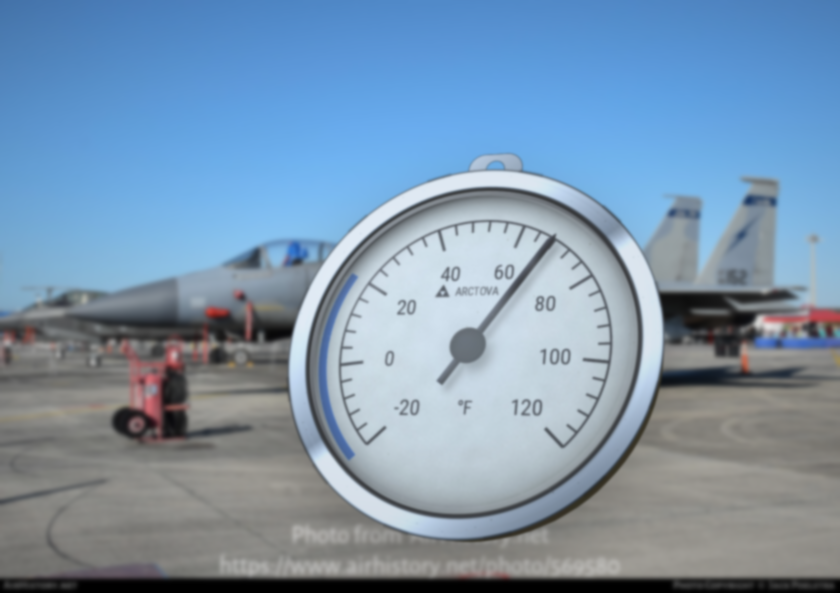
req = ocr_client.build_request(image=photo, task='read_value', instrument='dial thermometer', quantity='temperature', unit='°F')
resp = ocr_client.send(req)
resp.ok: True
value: 68 °F
